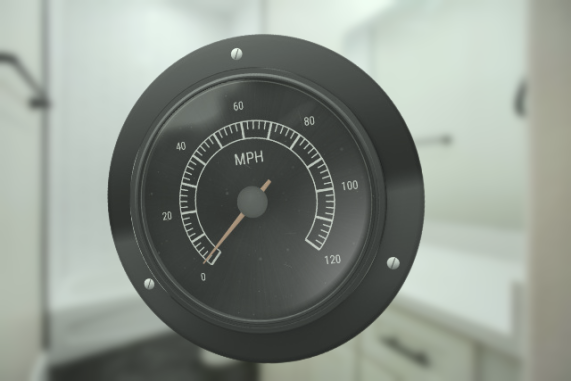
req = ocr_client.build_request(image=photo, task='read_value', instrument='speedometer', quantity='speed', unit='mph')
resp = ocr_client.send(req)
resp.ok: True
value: 2 mph
